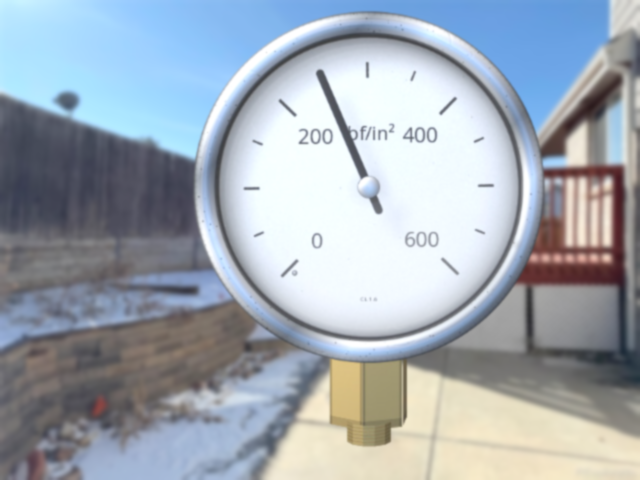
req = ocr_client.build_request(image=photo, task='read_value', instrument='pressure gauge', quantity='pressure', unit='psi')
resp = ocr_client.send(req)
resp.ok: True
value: 250 psi
